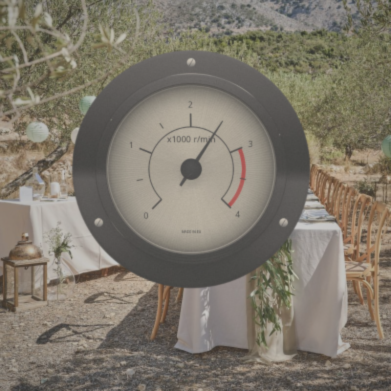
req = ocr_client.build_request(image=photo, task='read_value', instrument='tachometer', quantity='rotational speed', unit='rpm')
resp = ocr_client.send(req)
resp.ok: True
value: 2500 rpm
